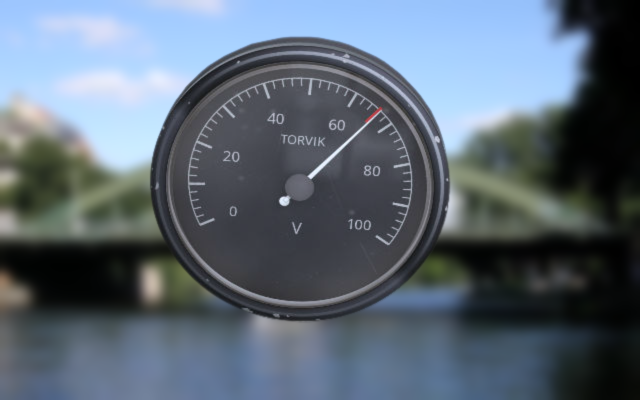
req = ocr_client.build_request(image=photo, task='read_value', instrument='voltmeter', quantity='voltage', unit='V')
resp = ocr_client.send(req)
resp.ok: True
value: 66 V
